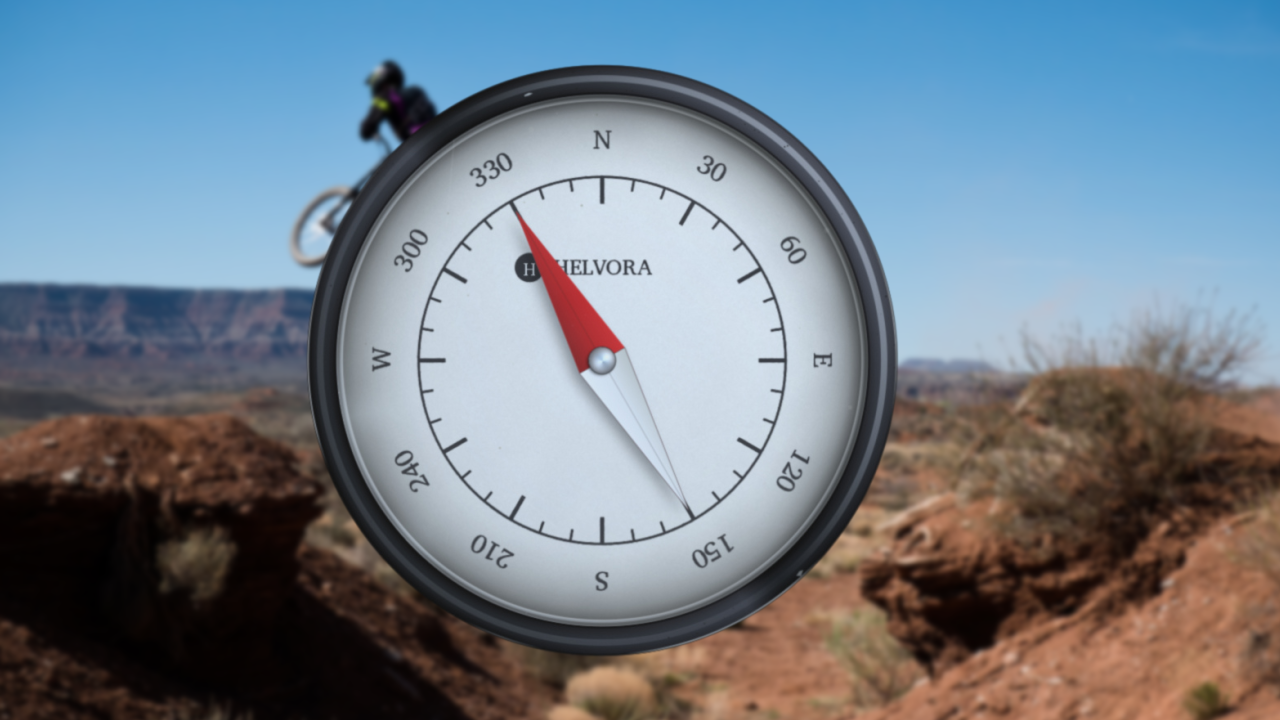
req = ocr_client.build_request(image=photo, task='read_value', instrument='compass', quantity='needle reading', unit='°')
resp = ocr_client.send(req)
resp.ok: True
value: 330 °
